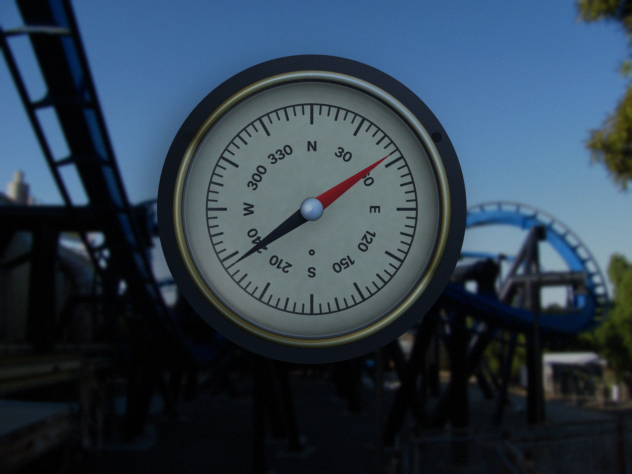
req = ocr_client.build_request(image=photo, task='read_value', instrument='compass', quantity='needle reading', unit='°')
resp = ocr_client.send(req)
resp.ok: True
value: 55 °
